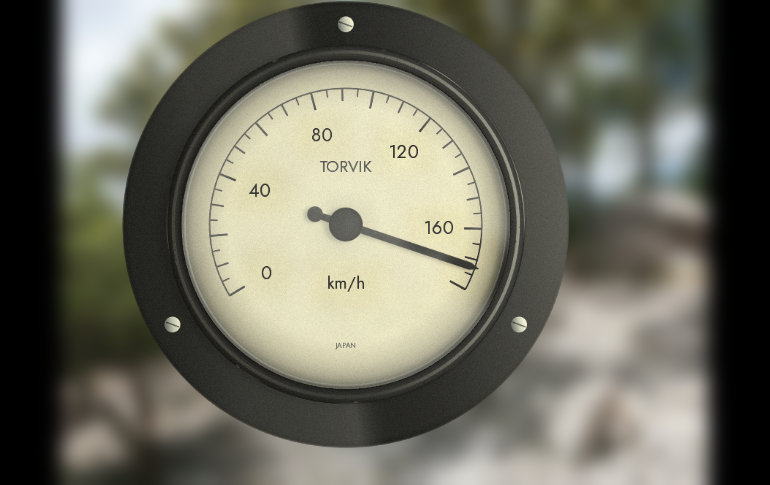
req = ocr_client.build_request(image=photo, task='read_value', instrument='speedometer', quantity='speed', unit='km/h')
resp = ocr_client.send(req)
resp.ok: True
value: 172.5 km/h
